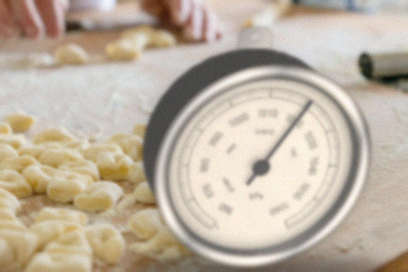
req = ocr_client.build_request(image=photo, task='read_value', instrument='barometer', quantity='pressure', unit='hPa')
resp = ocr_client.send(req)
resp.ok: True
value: 1020 hPa
